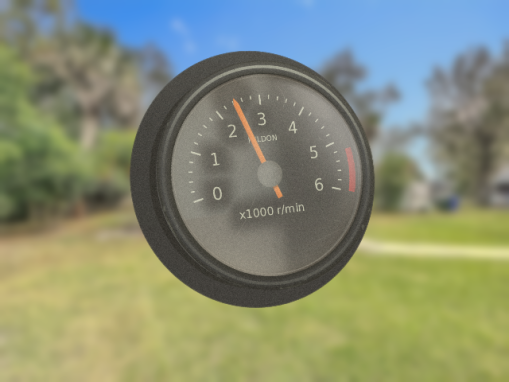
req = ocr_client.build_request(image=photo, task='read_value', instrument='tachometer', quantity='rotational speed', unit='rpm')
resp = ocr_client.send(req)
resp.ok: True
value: 2400 rpm
